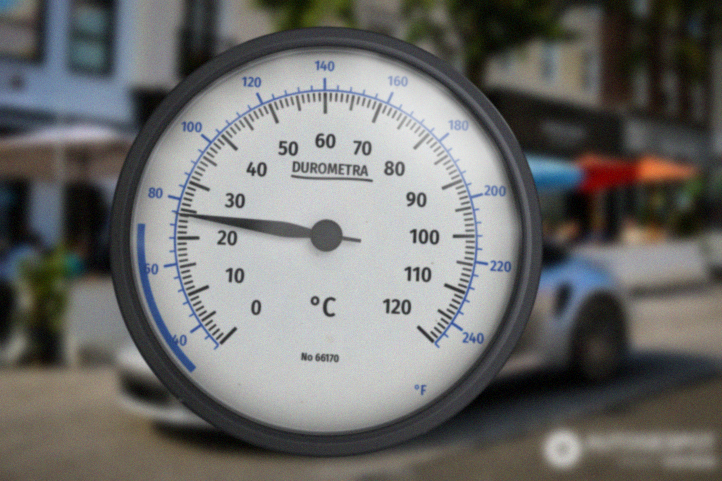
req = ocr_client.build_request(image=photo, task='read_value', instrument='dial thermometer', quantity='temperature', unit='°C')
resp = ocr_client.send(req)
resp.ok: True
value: 24 °C
